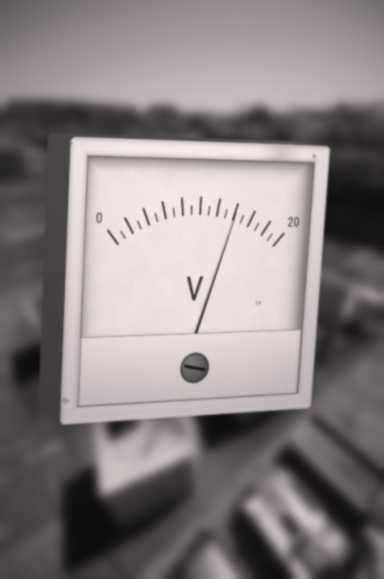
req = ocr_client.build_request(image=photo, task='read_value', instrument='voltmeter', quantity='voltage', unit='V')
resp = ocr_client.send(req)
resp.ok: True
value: 14 V
